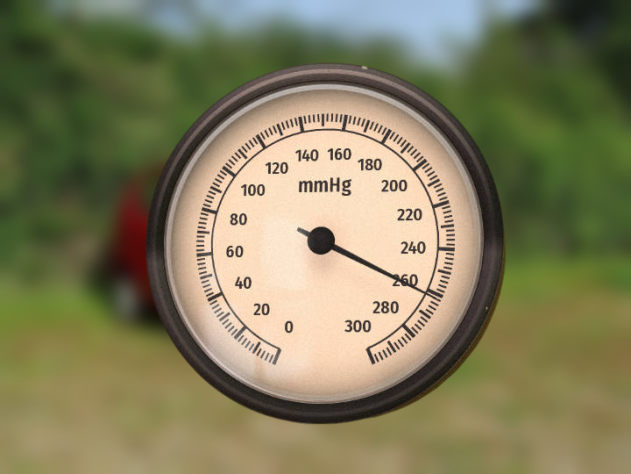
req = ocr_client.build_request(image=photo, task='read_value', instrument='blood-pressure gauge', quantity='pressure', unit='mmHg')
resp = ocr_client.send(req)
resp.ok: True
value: 262 mmHg
